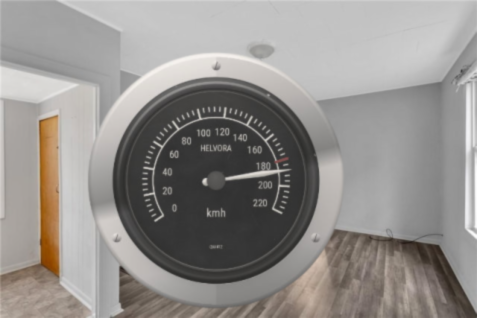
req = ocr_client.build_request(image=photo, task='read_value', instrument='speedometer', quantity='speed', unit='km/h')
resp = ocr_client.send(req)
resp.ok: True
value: 188 km/h
